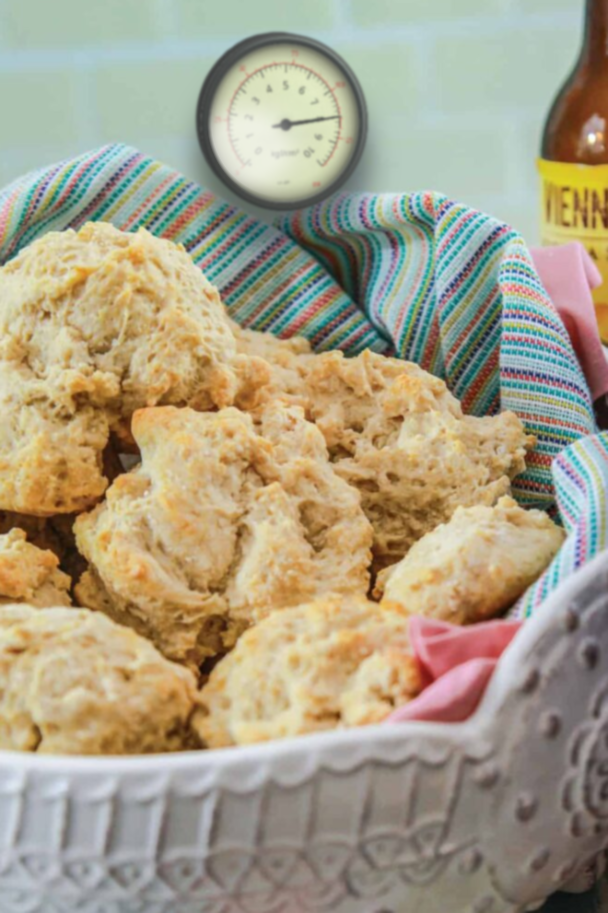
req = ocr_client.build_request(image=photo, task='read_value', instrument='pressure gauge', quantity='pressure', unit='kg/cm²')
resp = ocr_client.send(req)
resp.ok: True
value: 8 kg/cm²
